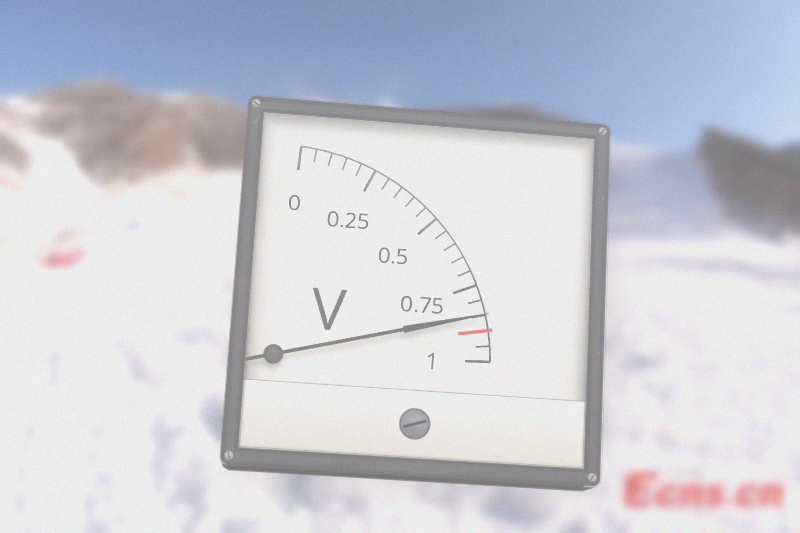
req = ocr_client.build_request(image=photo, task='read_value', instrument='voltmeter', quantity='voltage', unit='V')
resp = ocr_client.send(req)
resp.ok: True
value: 0.85 V
